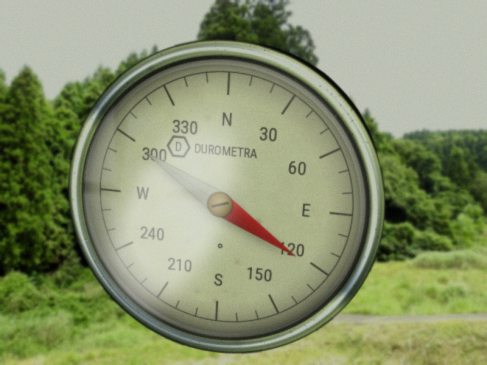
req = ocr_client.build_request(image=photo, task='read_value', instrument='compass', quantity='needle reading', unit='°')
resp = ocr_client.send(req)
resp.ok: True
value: 120 °
